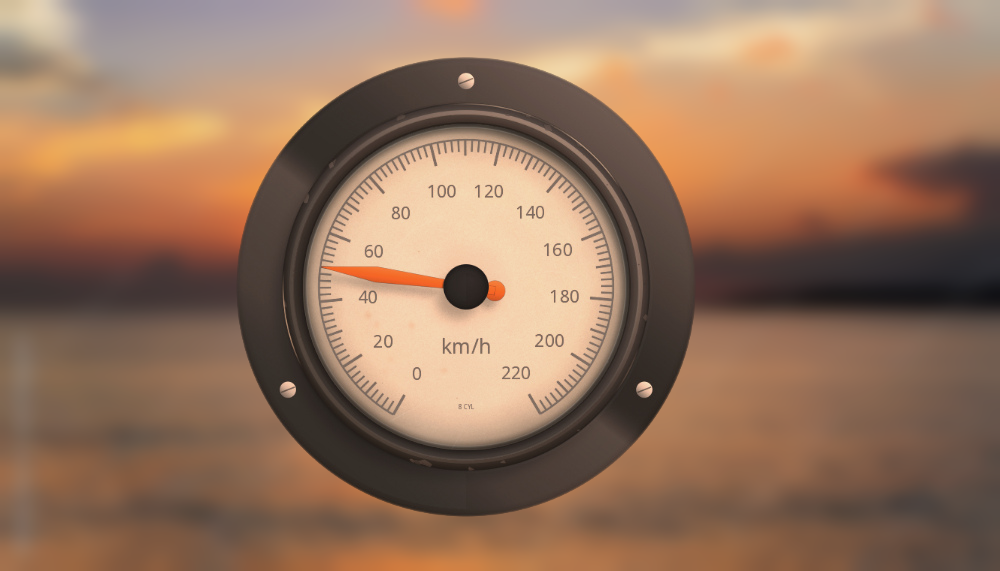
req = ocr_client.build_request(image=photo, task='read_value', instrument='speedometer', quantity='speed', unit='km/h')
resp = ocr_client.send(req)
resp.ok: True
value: 50 km/h
